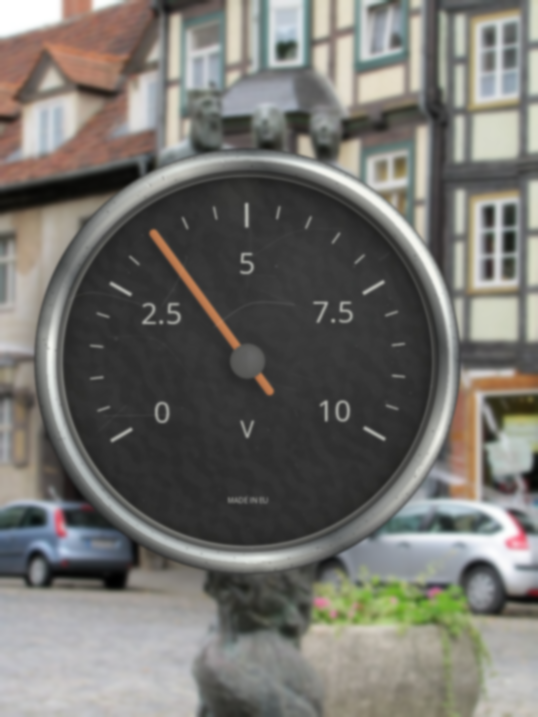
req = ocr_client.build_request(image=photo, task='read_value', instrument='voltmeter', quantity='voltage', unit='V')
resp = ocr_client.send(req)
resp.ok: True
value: 3.5 V
